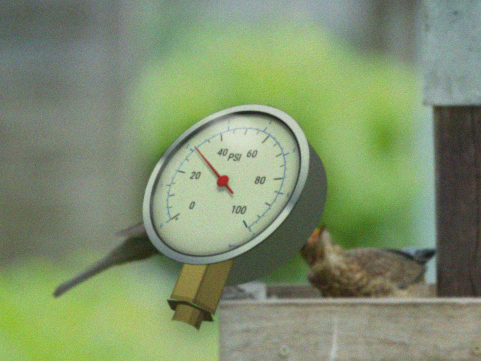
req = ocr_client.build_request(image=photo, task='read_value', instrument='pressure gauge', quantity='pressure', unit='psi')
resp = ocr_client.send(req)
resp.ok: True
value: 30 psi
